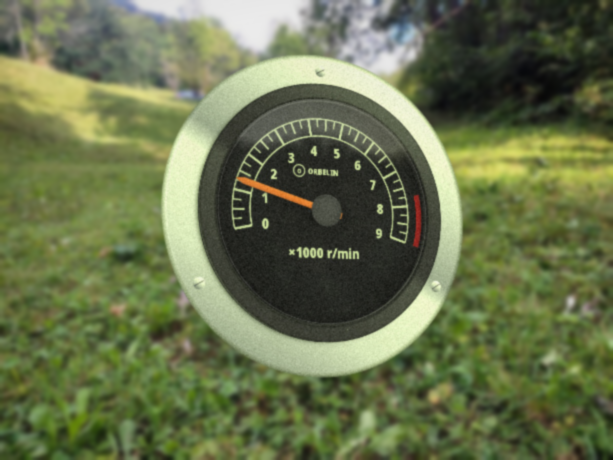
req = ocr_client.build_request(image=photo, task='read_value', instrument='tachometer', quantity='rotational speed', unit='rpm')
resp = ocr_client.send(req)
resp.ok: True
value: 1250 rpm
